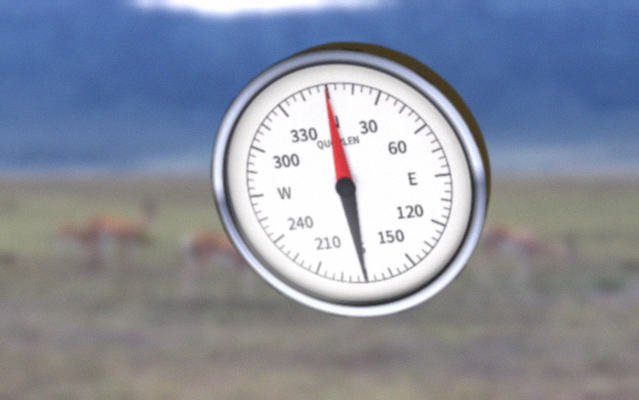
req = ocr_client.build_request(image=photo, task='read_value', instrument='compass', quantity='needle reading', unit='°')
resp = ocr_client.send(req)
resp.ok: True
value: 0 °
